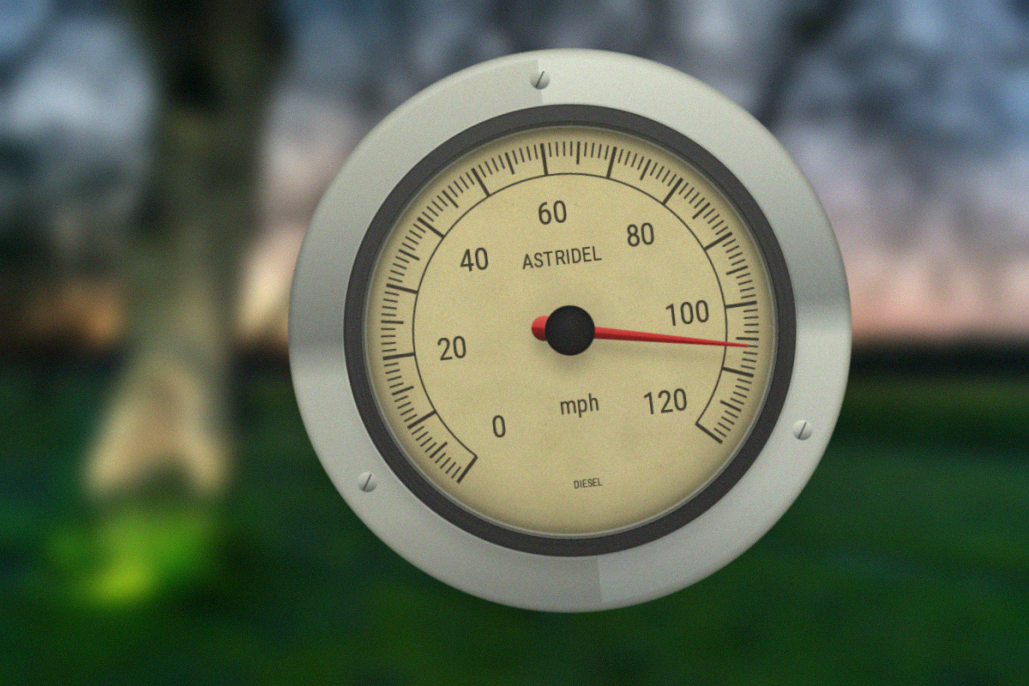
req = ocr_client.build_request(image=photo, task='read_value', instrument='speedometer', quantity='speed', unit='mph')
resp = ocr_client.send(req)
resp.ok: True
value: 106 mph
